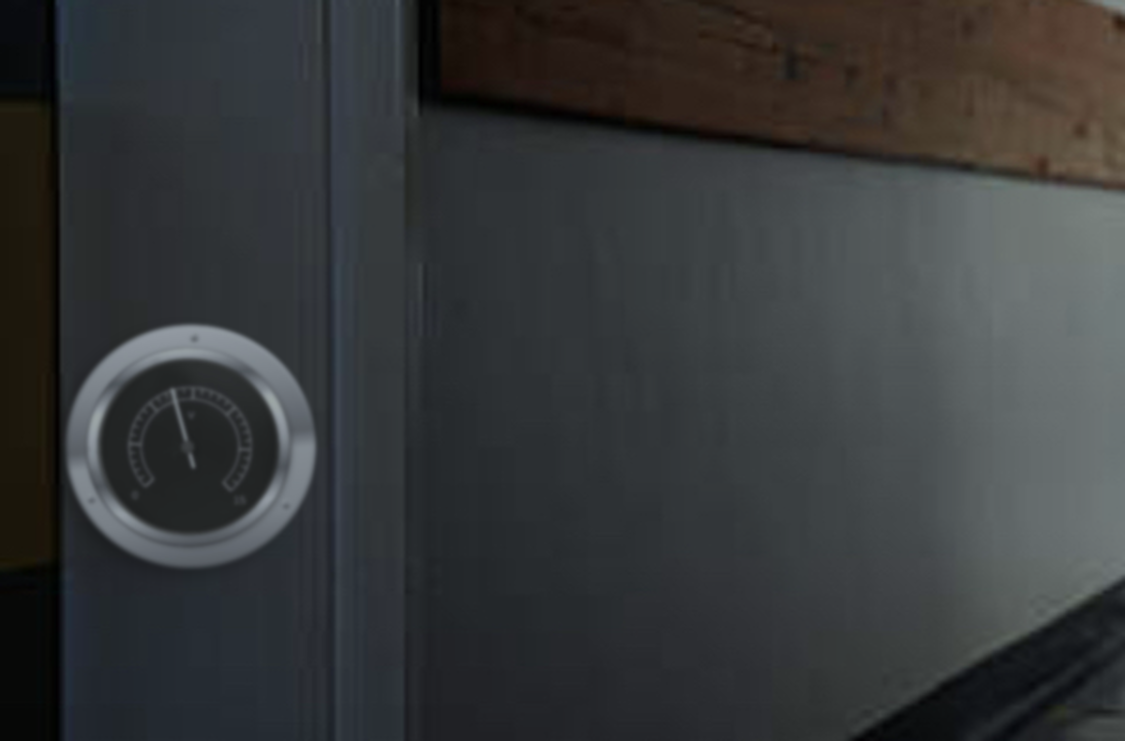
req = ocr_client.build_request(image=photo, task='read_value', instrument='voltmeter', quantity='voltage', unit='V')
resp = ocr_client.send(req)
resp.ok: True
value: 6.5 V
